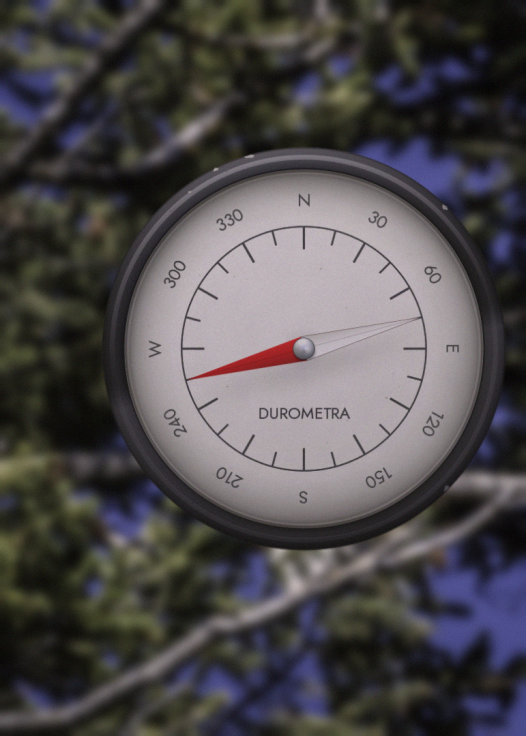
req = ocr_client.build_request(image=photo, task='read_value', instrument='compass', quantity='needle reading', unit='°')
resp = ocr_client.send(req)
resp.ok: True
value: 255 °
